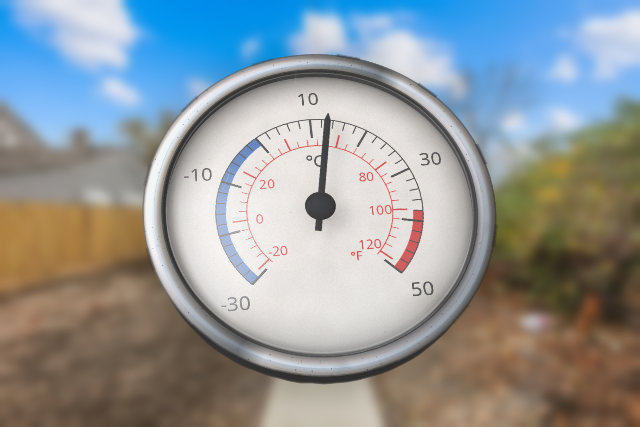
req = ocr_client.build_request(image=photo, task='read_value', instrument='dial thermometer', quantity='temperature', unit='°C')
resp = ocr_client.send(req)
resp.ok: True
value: 13 °C
